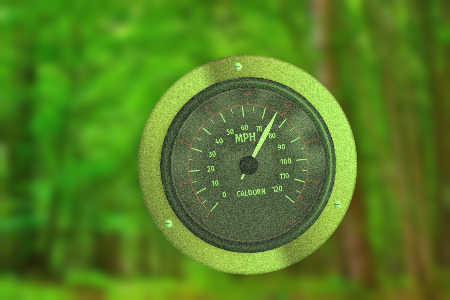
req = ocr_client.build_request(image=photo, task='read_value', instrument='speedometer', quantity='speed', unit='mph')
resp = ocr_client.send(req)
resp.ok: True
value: 75 mph
